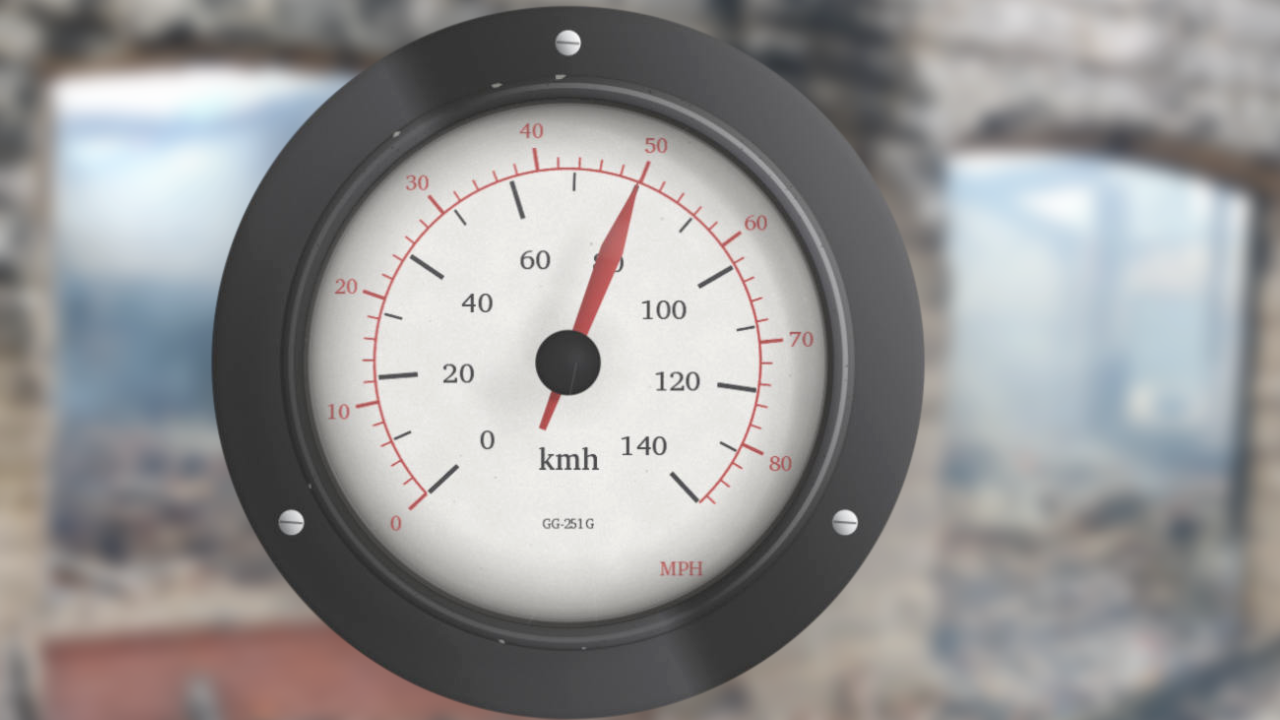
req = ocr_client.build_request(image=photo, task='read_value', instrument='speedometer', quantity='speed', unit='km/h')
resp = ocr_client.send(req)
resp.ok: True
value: 80 km/h
